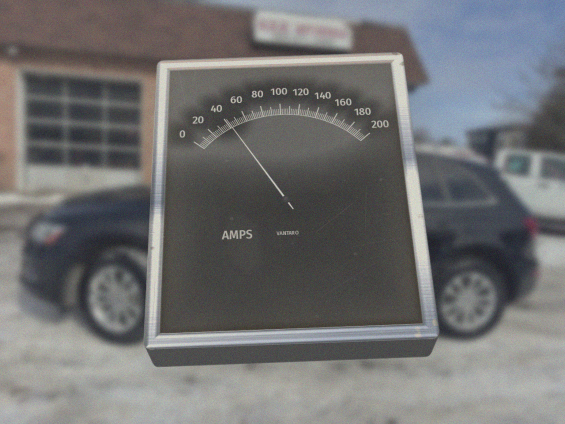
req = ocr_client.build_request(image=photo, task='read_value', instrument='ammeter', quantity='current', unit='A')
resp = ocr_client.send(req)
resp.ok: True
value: 40 A
